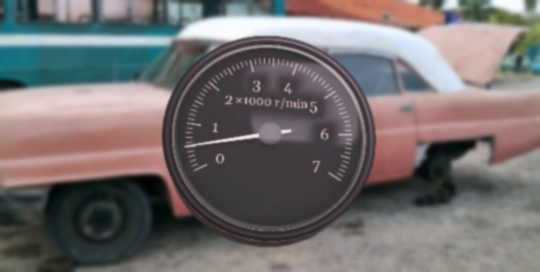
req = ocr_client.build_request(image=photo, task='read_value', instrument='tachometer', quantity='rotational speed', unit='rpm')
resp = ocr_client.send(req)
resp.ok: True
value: 500 rpm
